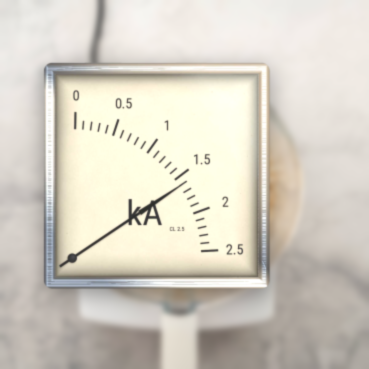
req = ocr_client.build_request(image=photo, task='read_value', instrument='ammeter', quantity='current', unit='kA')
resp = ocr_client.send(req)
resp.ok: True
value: 1.6 kA
